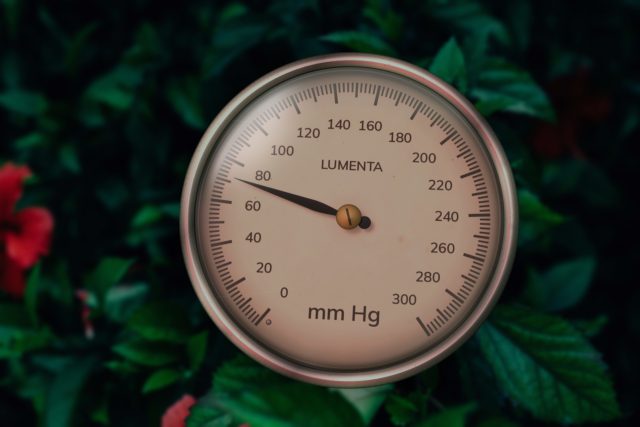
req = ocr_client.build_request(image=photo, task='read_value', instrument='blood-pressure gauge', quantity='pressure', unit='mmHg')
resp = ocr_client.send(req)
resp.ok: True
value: 72 mmHg
